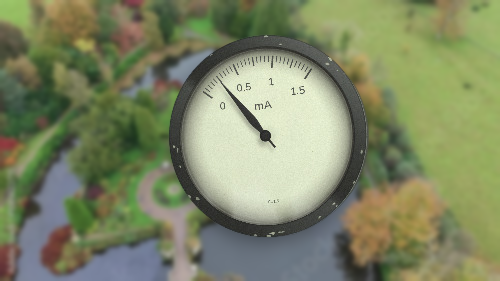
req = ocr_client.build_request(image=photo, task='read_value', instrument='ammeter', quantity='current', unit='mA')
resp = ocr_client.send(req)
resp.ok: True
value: 0.25 mA
